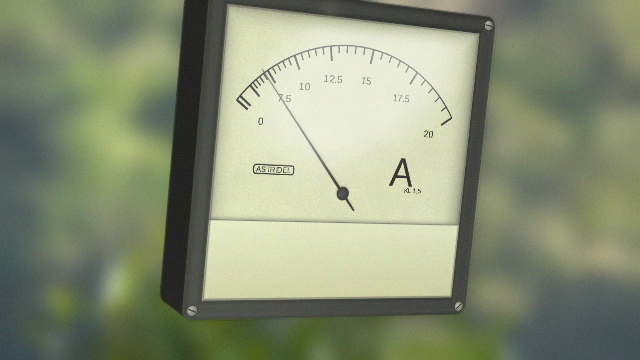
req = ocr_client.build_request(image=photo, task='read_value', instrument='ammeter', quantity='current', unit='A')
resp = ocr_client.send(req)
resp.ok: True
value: 7 A
